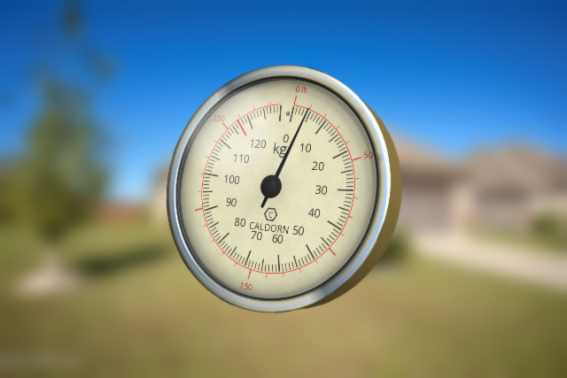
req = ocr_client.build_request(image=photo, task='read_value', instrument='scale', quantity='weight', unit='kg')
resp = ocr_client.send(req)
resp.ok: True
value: 5 kg
